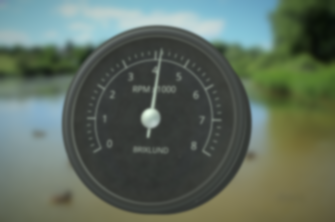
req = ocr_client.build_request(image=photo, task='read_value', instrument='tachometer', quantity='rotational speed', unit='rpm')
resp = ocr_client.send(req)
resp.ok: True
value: 4200 rpm
